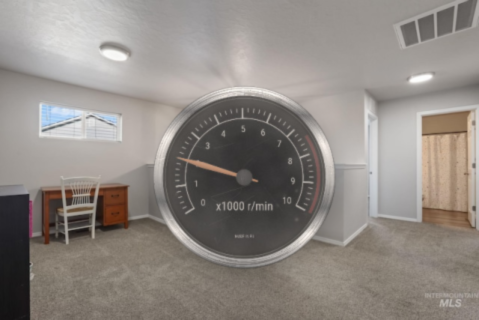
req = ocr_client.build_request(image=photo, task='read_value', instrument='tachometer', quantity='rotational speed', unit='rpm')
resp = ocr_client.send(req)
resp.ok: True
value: 2000 rpm
